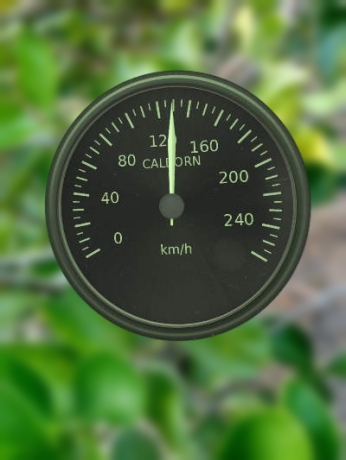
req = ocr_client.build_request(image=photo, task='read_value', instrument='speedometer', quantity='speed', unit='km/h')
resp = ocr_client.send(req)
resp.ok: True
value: 130 km/h
